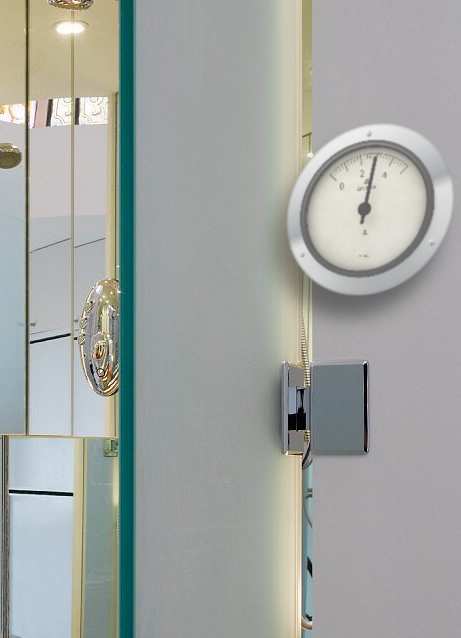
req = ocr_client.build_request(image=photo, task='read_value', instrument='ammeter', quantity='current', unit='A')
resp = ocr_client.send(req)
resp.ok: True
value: 3 A
